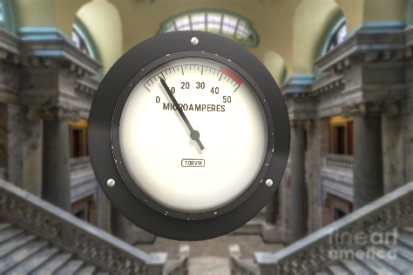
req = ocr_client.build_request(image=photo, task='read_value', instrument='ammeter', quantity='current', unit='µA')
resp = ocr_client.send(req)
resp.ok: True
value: 8 µA
